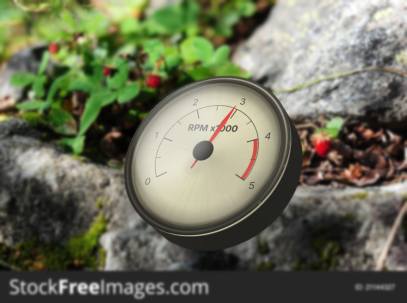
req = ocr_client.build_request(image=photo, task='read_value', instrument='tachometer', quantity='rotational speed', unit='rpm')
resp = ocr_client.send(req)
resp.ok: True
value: 3000 rpm
